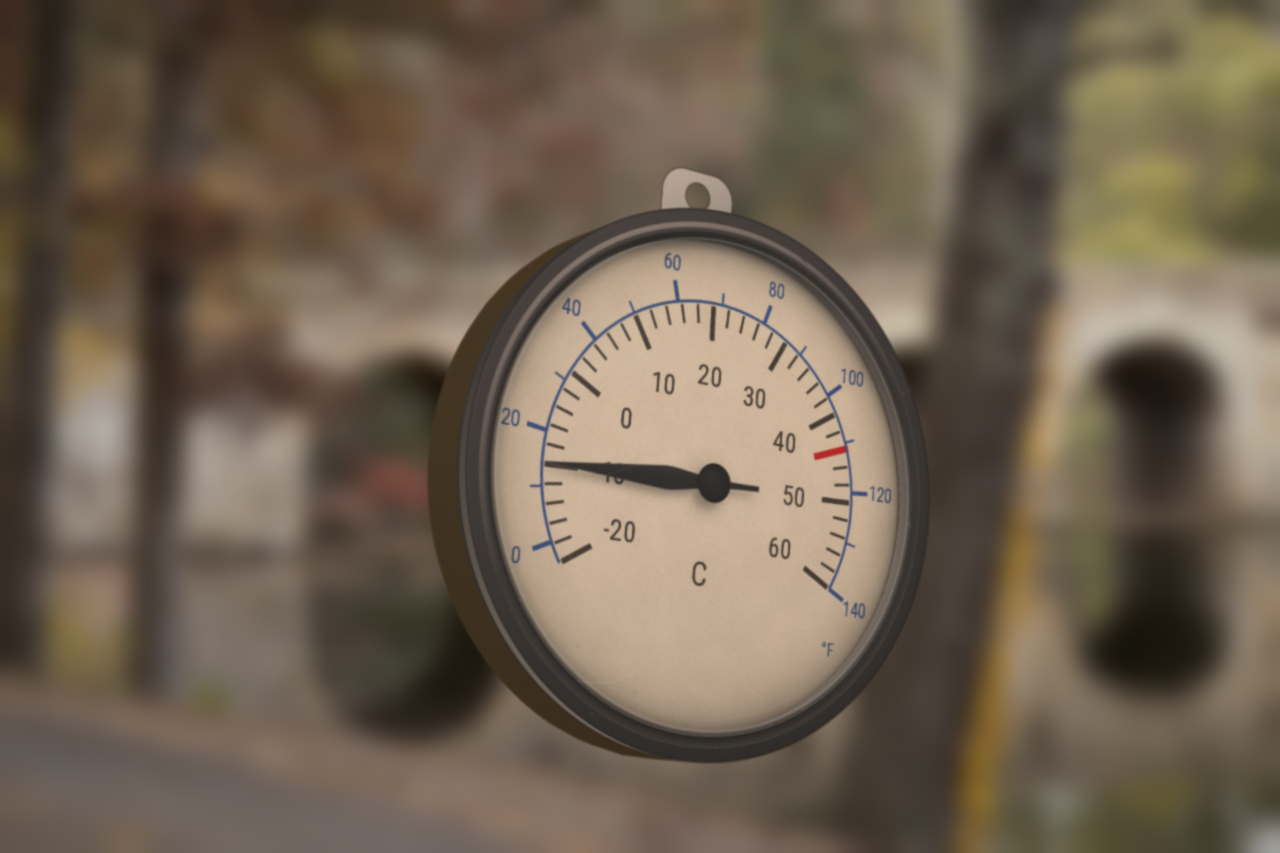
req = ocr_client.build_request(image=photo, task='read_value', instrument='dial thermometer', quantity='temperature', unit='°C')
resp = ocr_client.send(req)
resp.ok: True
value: -10 °C
